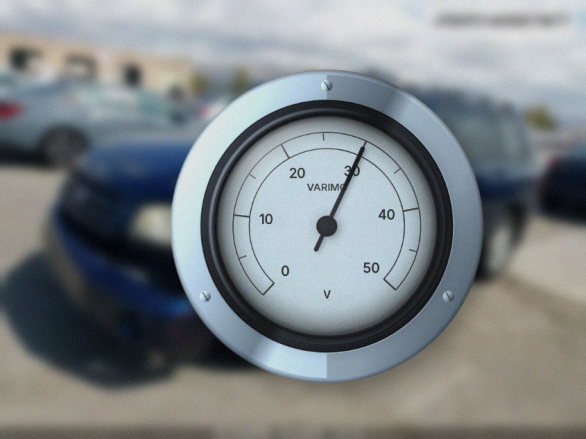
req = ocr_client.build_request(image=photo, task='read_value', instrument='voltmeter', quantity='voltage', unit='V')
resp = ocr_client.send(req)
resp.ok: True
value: 30 V
